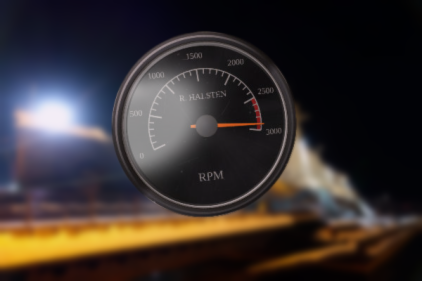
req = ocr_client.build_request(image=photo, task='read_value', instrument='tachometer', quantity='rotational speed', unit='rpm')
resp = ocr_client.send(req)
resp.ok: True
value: 2900 rpm
